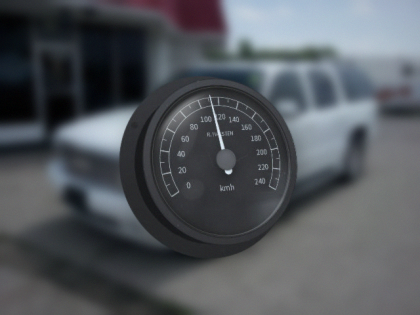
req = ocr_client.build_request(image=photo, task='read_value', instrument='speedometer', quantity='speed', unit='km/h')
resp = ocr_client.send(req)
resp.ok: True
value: 110 km/h
